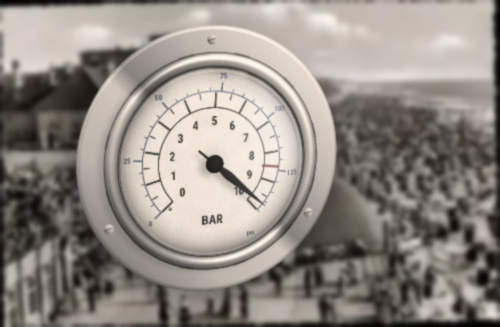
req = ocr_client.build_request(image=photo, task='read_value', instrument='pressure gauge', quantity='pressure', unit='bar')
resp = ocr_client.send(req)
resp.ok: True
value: 9.75 bar
